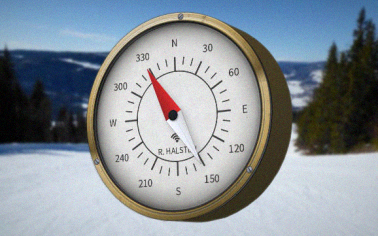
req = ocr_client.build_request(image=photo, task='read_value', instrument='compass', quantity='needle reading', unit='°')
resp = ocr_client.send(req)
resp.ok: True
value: 330 °
